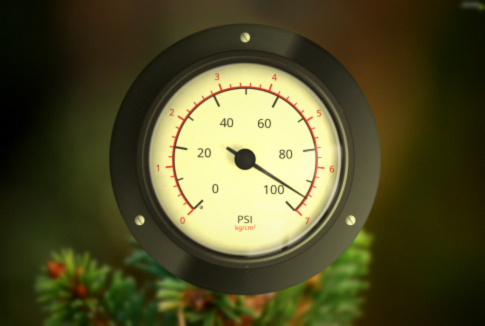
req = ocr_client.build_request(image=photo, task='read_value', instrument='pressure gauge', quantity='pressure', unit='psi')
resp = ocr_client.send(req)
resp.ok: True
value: 95 psi
